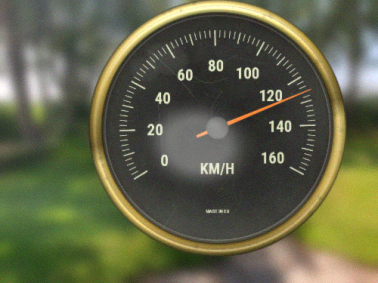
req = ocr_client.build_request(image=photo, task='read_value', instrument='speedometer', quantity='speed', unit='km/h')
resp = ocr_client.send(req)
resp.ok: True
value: 126 km/h
